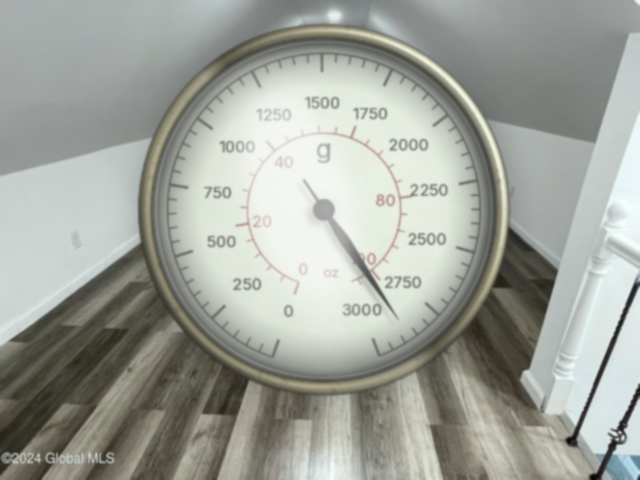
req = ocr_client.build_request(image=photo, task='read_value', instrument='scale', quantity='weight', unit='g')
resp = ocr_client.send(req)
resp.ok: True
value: 2875 g
